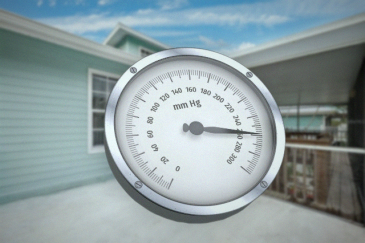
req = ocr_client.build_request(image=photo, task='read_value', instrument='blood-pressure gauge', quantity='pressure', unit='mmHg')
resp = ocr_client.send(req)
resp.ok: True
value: 260 mmHg
